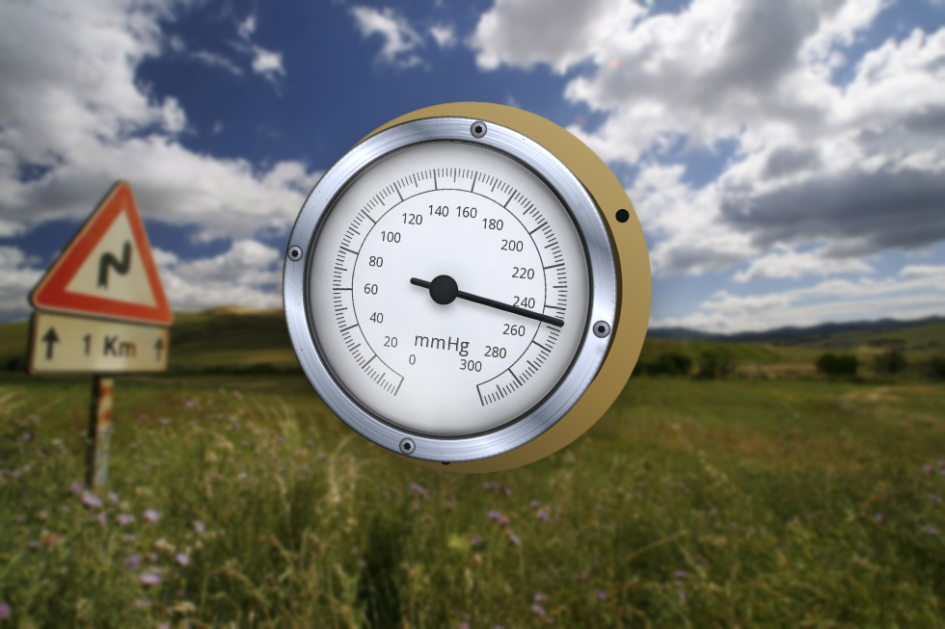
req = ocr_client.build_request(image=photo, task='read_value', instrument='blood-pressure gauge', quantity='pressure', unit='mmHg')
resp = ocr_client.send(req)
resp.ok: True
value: 246 mmHg
